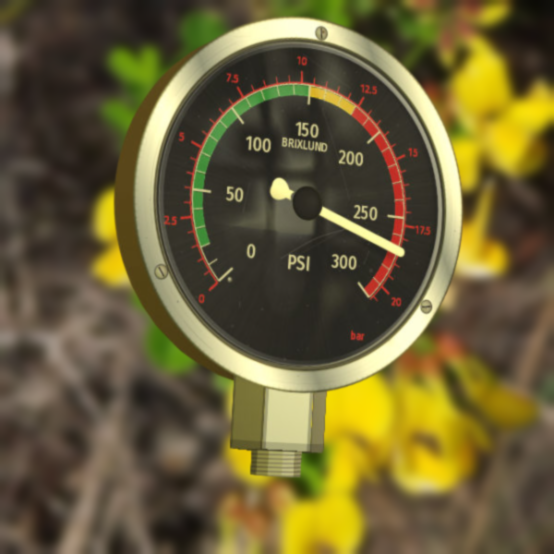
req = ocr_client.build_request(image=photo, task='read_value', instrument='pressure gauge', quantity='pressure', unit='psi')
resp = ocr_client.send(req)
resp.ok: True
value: 270 psi
